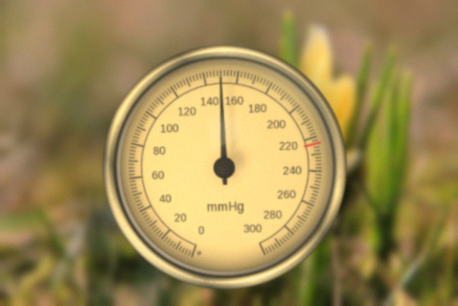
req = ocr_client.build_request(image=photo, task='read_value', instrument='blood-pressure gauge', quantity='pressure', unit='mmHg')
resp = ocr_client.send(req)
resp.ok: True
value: 150 mmHg
